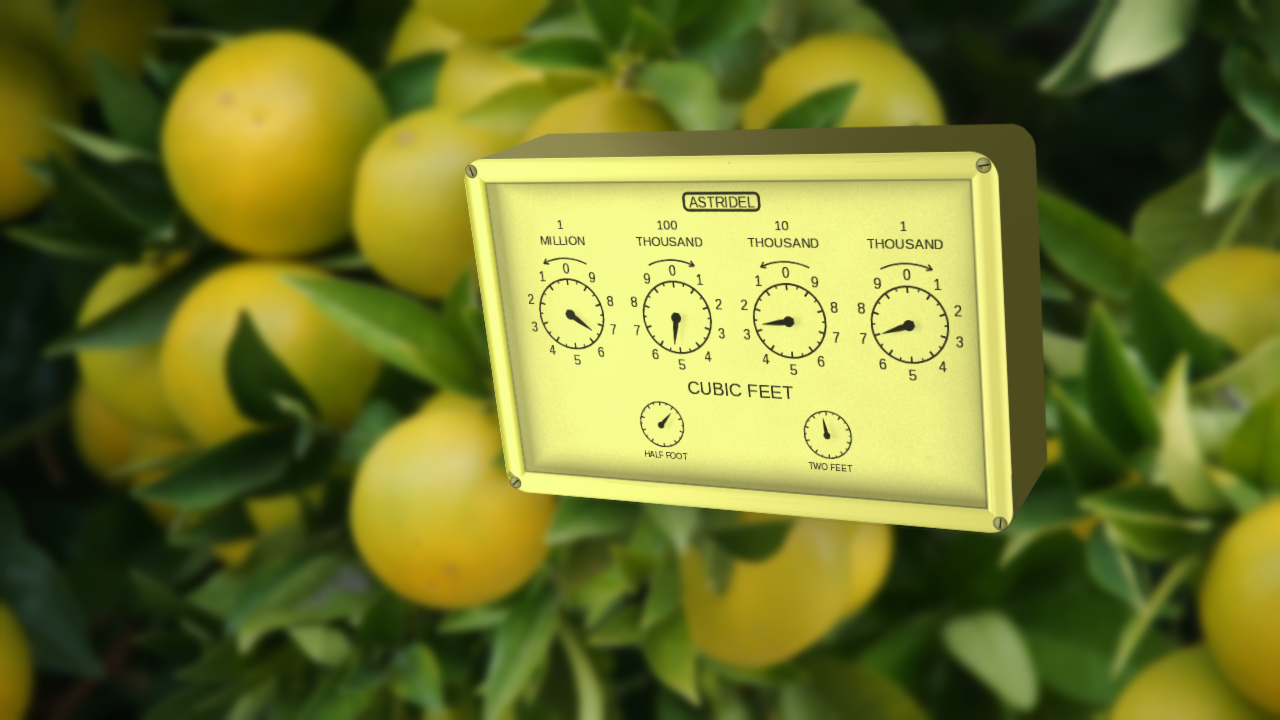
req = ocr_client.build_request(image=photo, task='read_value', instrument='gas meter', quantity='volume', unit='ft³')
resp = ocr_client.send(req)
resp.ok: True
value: 652700 ft³
